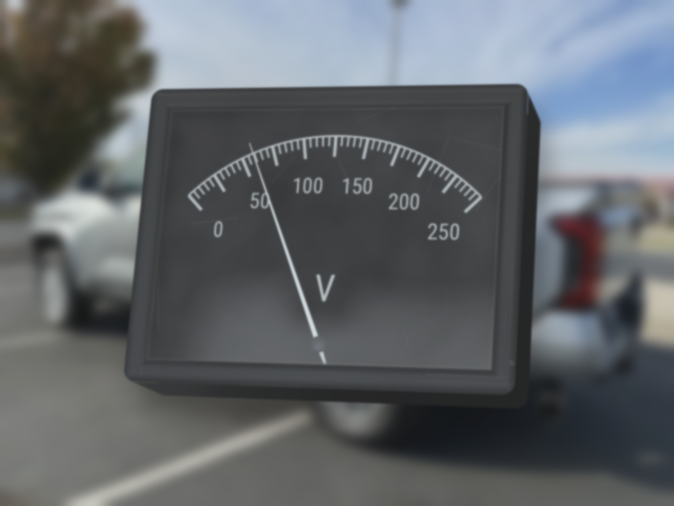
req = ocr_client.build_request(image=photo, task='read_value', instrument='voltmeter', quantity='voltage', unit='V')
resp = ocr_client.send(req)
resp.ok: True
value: 60 V
